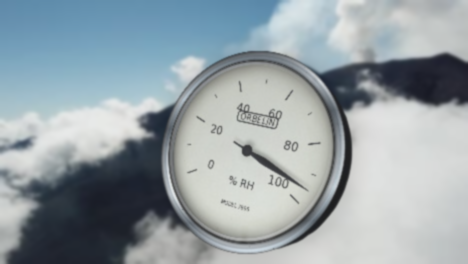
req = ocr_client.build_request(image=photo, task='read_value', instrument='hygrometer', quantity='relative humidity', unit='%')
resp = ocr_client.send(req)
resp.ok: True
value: 95 %
